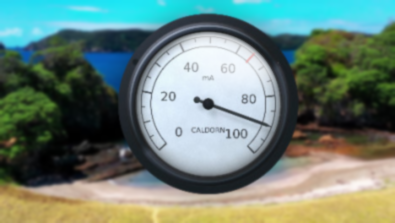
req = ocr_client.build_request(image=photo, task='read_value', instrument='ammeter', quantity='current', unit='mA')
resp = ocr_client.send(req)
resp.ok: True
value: 90 mA
